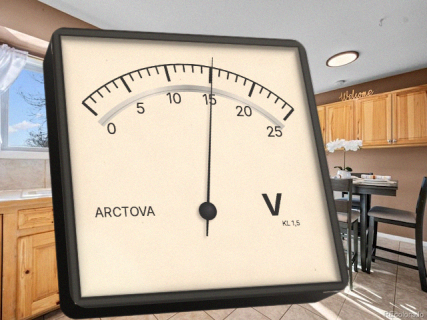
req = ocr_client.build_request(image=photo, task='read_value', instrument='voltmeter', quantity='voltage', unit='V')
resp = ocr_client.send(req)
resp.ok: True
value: 15 V
